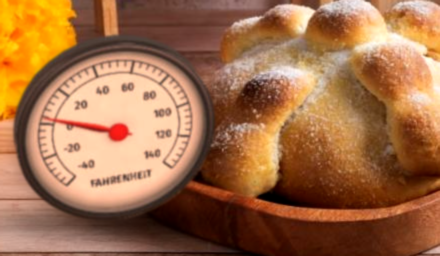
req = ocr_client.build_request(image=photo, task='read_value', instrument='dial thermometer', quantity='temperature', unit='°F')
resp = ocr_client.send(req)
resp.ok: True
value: 4 °F
